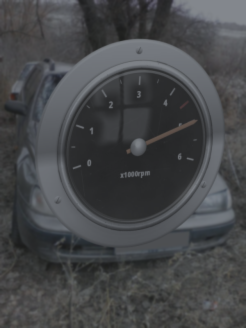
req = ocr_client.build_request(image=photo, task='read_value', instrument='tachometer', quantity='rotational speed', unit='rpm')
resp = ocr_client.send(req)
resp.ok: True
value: 5000 rpm
